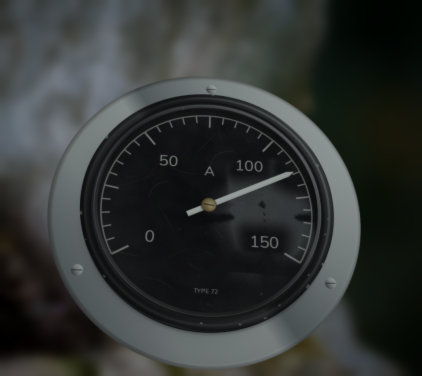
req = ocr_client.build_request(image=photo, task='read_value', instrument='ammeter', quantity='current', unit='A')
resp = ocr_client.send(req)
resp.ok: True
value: 115 A
